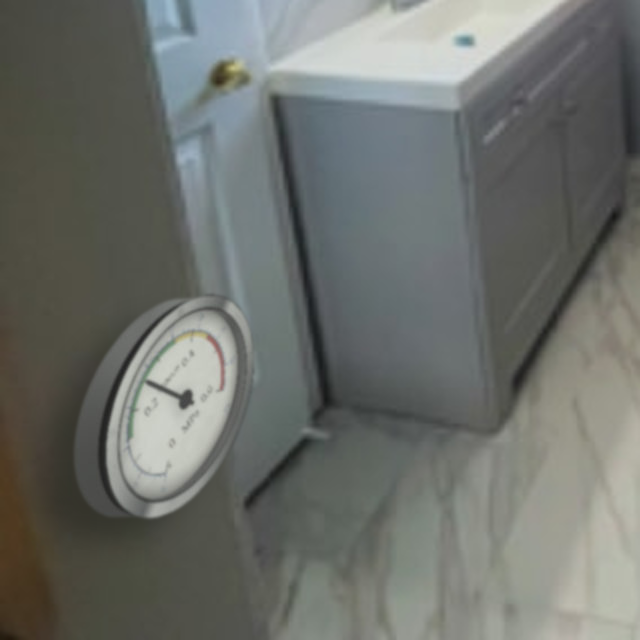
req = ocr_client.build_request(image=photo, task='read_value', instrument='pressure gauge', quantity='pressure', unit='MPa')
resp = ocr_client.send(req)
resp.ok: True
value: 0.25 MPa
